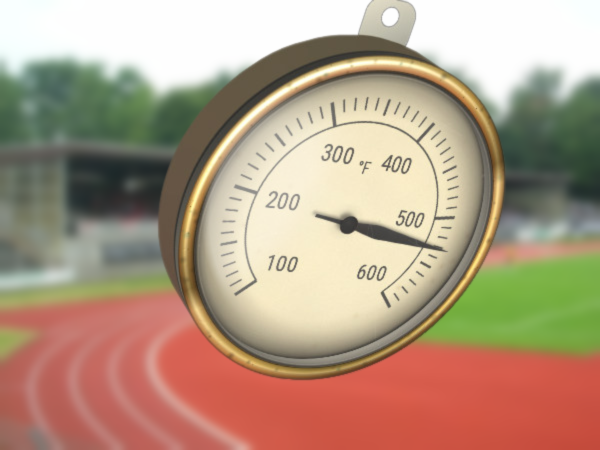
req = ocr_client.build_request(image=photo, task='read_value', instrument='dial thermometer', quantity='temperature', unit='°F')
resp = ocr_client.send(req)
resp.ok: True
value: 530 °F
